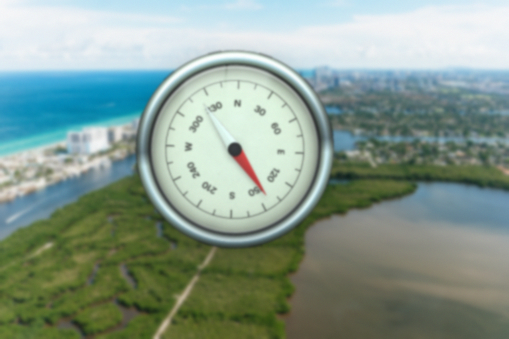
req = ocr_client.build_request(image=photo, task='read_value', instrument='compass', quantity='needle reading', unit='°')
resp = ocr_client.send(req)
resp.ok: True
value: 142.5 °
